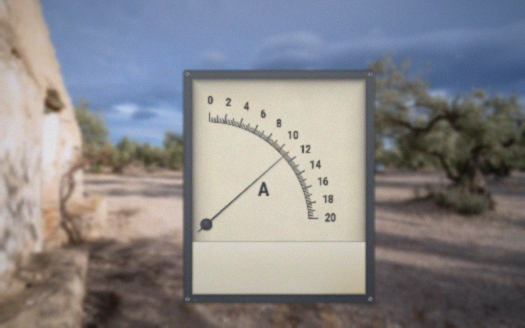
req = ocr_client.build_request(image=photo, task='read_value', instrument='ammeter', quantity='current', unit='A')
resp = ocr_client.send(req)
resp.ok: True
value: 11 A
